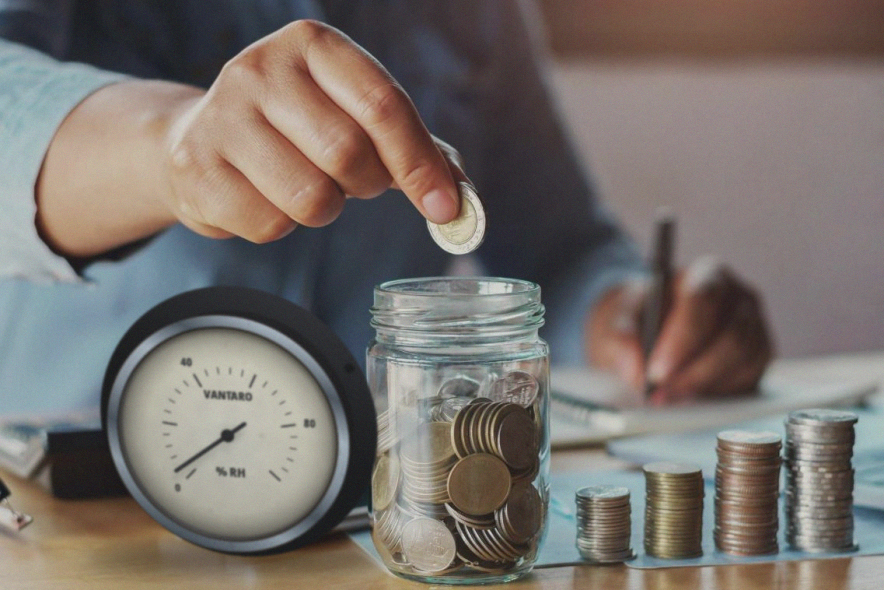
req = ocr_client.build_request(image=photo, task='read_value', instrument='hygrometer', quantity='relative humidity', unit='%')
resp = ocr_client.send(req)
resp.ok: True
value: 4 %
